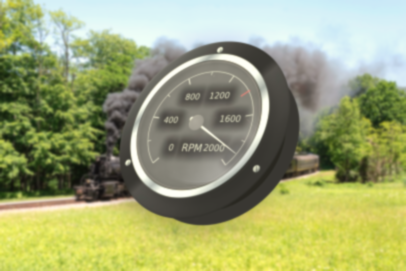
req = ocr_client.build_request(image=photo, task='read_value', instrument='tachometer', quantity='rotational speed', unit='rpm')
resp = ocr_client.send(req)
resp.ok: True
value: 1900 rpm
